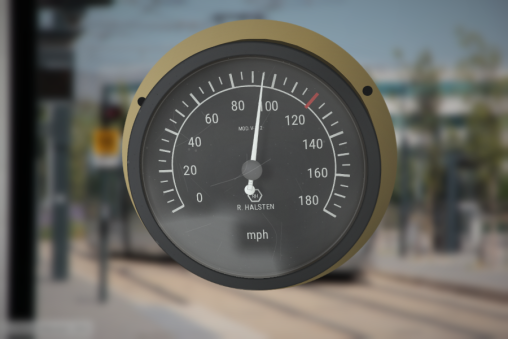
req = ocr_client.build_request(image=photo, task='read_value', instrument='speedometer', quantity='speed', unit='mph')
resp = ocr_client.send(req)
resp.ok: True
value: 95 mph
